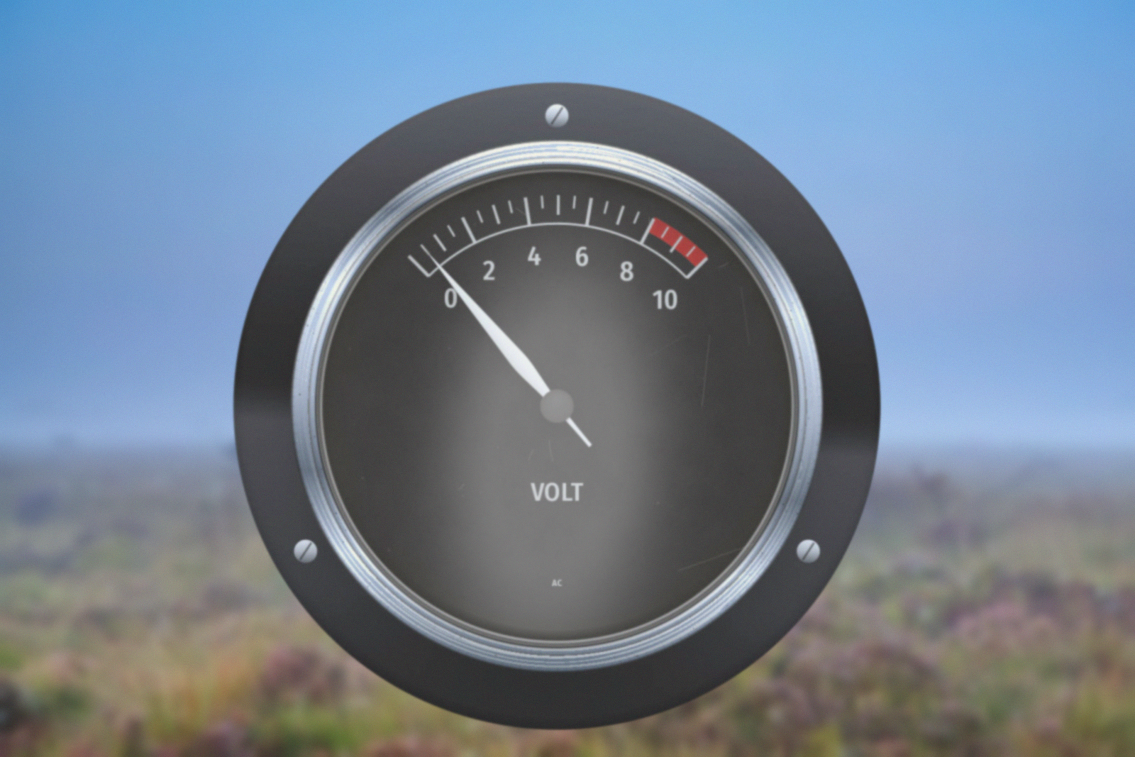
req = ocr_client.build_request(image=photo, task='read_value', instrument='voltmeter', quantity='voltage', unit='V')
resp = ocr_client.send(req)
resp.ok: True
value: 0.5 V
